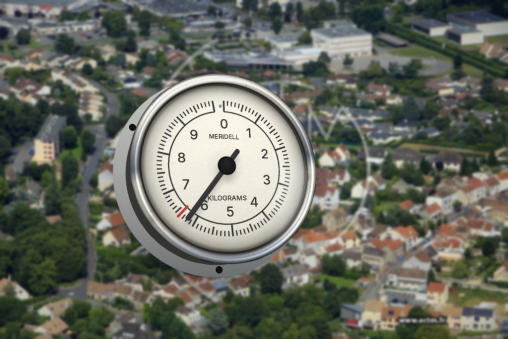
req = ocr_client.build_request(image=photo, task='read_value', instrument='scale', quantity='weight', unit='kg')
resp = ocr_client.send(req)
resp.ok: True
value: 6.2 kg
